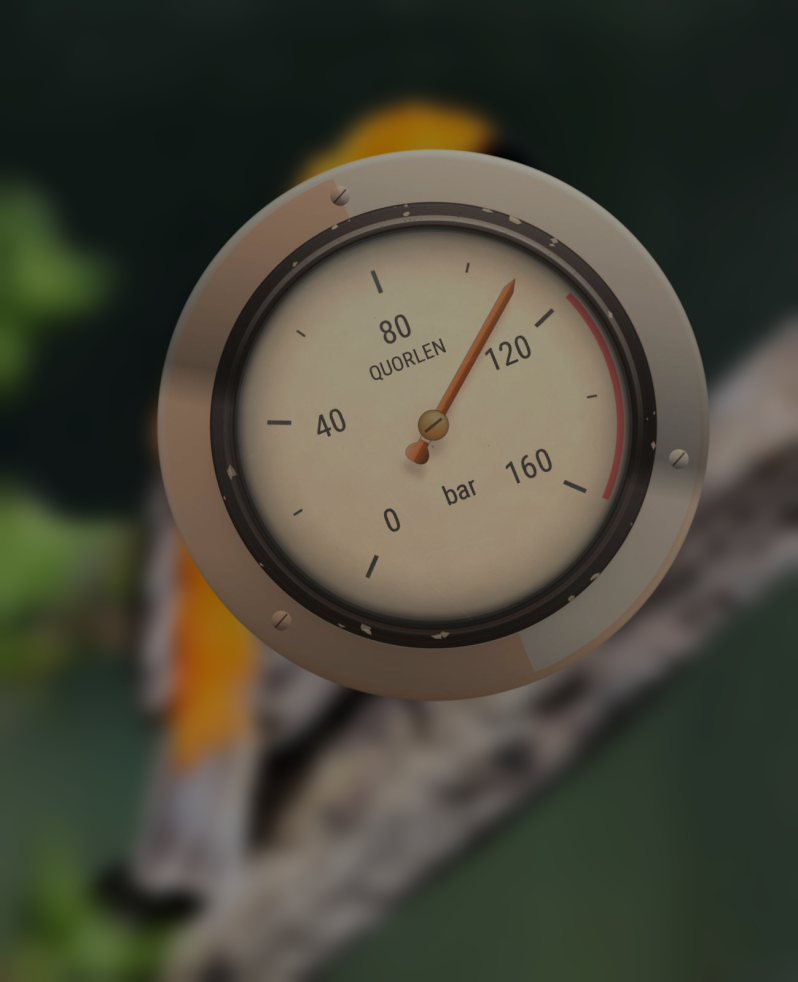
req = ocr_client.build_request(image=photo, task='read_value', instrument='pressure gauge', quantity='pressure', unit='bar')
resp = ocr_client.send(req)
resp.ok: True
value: 110 bar
